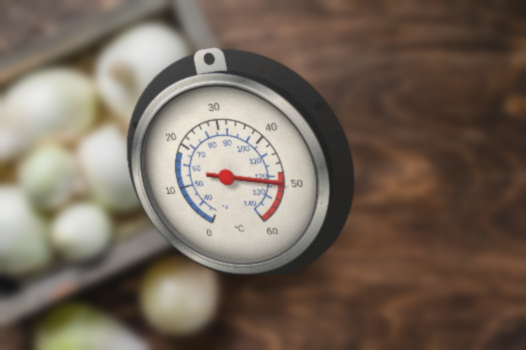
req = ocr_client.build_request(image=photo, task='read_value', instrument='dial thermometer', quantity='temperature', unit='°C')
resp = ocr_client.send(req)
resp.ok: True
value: 50 °C
